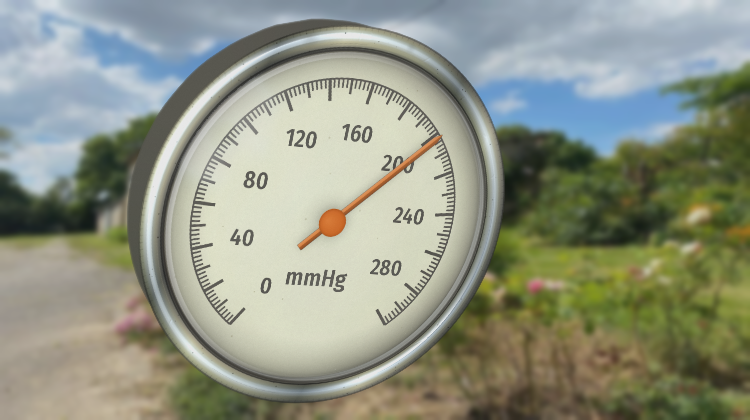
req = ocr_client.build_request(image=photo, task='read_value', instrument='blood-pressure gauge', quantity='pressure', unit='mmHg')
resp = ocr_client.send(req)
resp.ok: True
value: 200 mmHg
